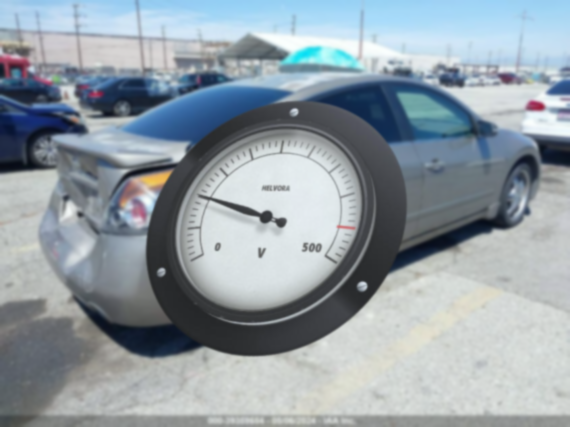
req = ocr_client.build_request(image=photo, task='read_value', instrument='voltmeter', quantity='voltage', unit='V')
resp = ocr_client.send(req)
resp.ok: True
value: 100 V
